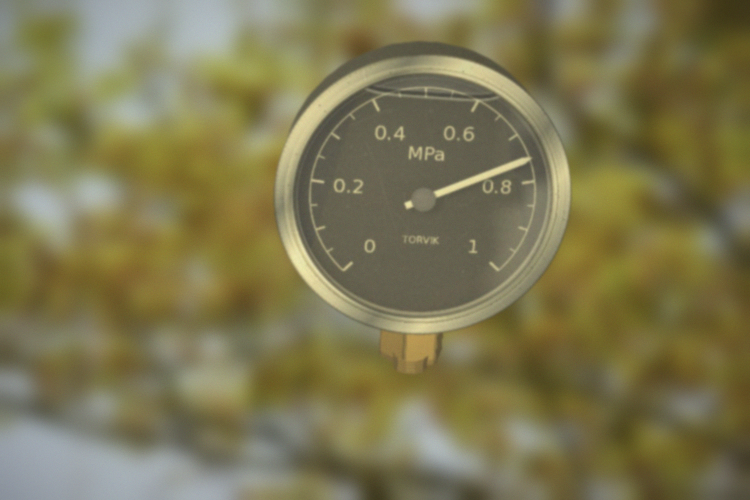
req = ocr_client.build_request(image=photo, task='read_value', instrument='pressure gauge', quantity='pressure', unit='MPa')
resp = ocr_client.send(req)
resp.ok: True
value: 0.75 MPa
